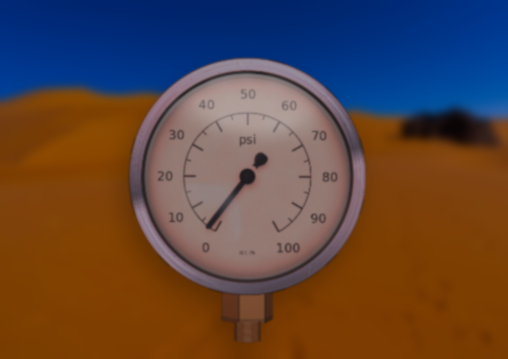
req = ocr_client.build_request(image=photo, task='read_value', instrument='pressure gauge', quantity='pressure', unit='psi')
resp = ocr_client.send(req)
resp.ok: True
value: 2.5 psi
